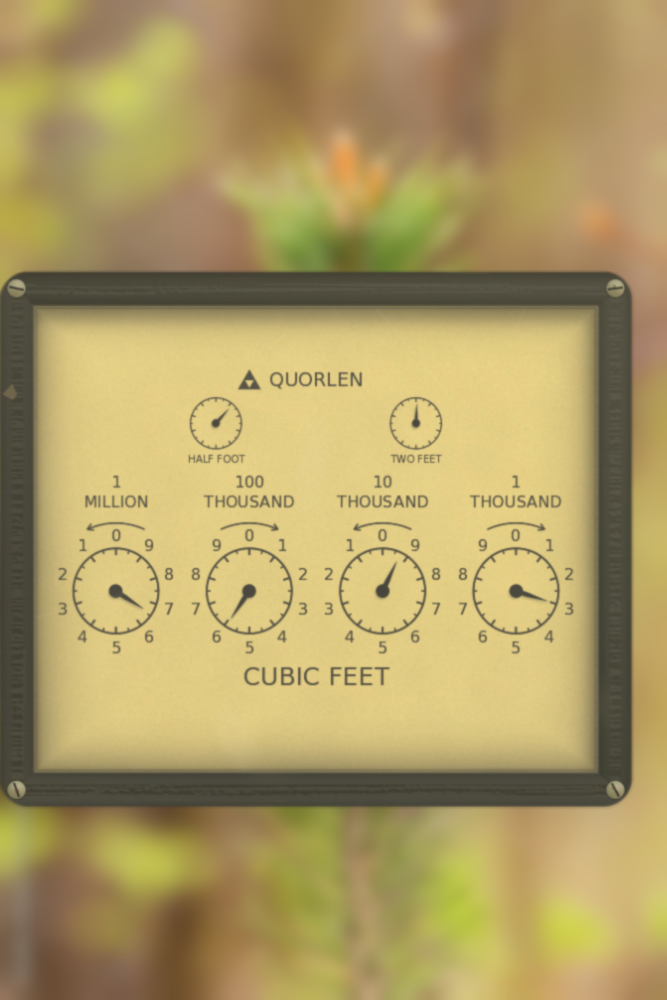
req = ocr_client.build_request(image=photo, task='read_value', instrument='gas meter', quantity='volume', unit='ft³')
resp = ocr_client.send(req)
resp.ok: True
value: 659300 ft³
